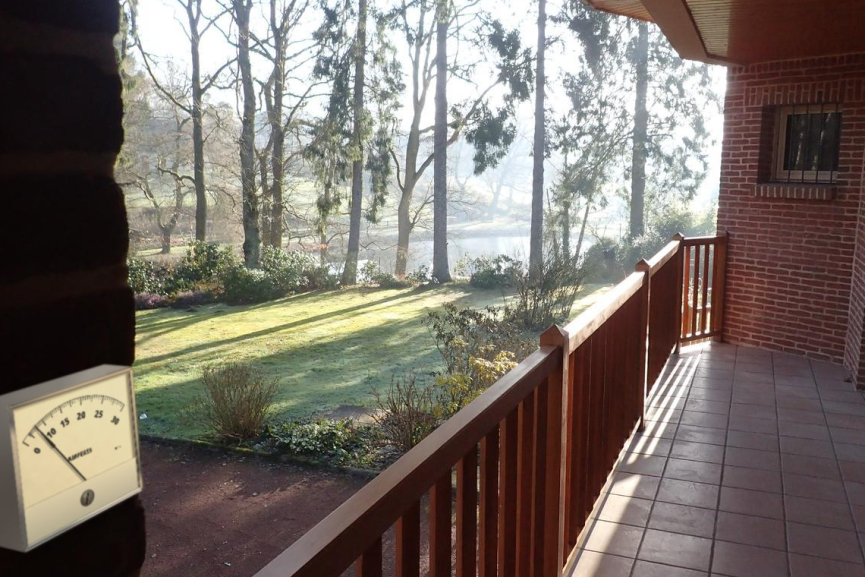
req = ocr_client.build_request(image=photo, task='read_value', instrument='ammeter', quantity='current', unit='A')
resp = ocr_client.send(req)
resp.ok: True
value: 7.5 A
